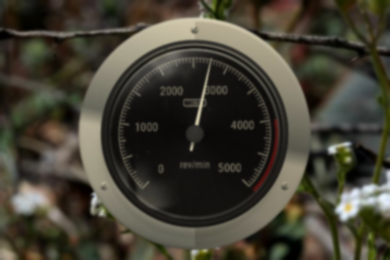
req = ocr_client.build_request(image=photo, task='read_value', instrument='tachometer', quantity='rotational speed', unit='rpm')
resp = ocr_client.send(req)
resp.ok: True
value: 2750 rpm
